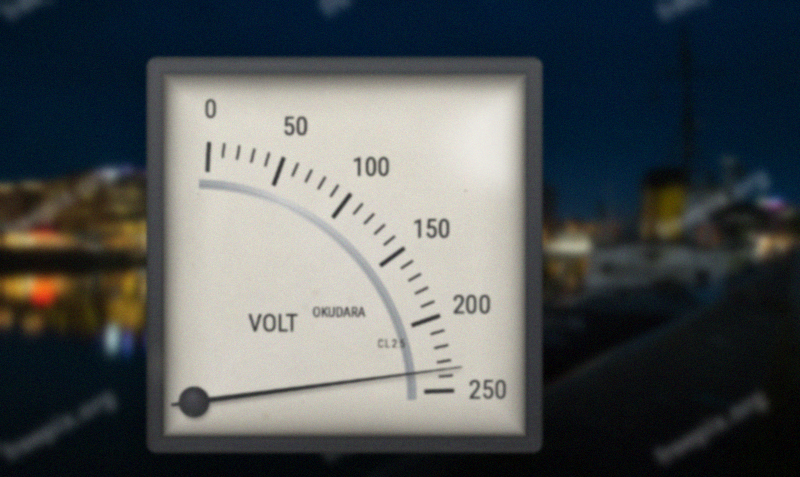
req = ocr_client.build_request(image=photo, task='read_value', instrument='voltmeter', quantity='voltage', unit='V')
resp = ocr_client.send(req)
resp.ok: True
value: 235 V
